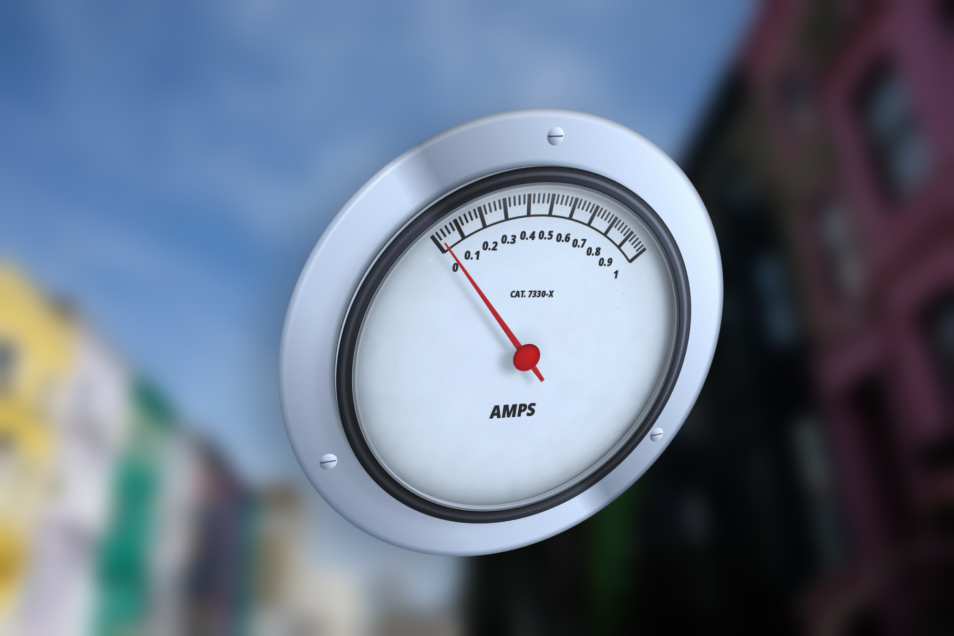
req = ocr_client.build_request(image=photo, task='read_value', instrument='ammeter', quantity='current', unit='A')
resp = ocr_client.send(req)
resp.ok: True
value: 0.02 A
